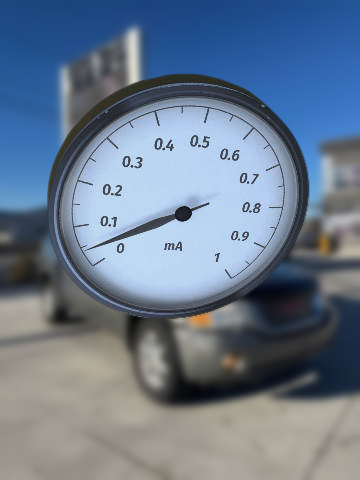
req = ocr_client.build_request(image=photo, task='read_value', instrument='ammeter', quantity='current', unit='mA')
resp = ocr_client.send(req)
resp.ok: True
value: 0.05 mA
